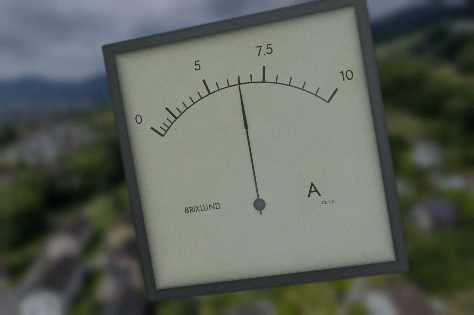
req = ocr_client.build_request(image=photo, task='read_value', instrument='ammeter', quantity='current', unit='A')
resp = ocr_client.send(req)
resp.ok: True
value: 6.5 A
